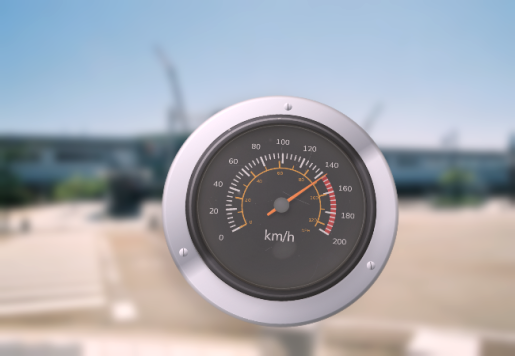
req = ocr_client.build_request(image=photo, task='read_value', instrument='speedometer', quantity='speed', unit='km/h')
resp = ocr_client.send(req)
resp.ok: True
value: 144 km/h
